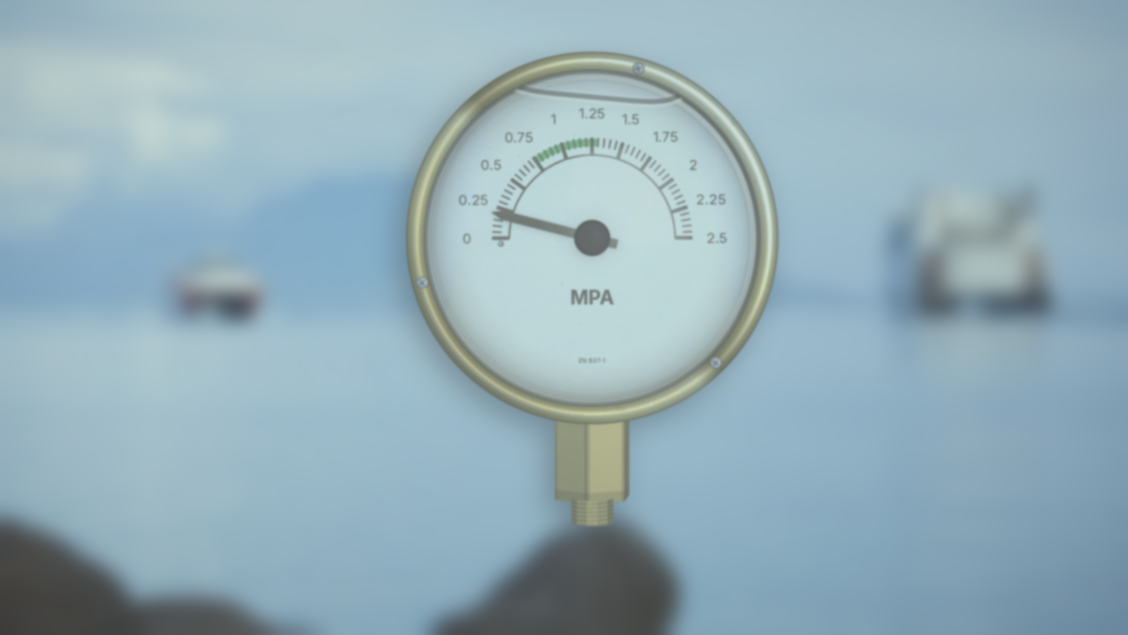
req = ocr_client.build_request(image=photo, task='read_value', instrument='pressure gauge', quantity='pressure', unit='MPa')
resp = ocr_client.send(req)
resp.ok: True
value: 0.2 MPa
